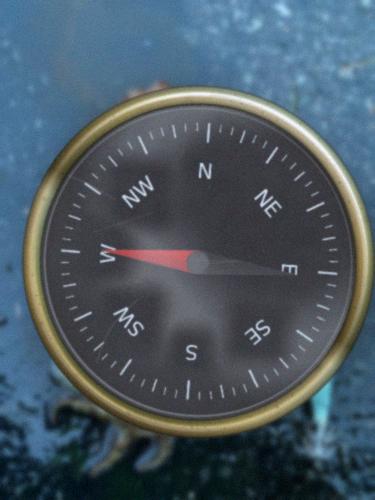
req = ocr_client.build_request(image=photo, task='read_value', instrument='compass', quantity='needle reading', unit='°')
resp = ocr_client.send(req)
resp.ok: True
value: 272.5 °
